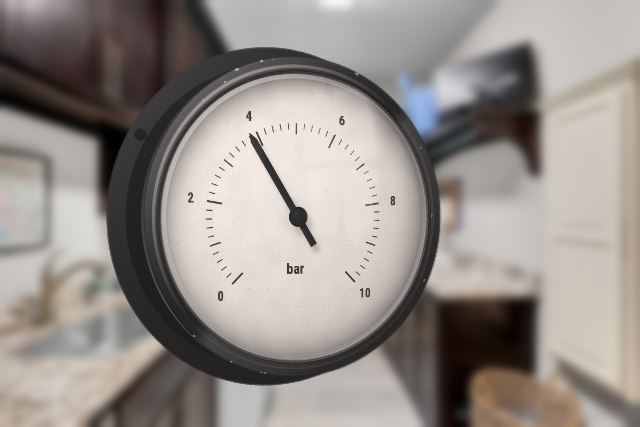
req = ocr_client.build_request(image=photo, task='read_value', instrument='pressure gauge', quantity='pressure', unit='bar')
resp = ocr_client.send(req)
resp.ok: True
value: 3.8 bar
